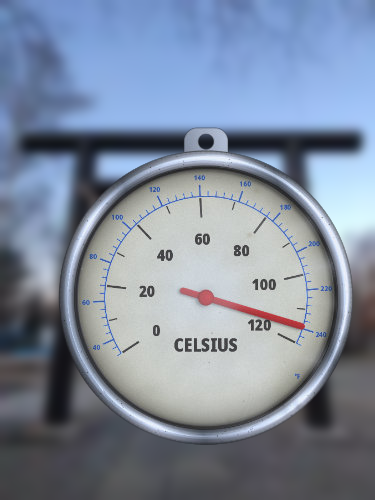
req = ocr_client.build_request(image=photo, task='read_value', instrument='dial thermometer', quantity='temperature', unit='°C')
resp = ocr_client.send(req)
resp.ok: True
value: 115 °C
